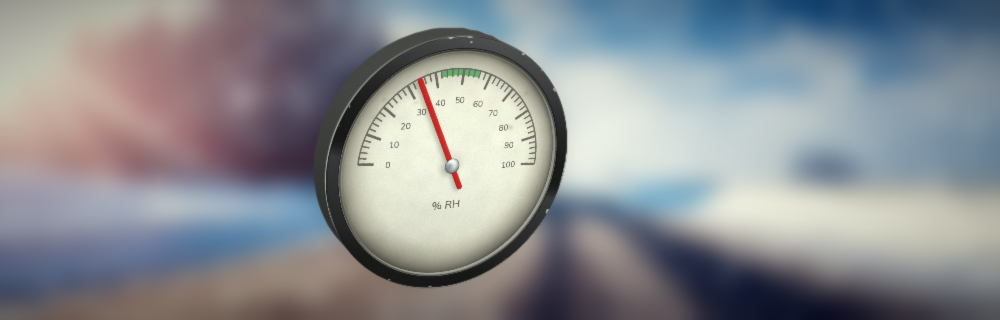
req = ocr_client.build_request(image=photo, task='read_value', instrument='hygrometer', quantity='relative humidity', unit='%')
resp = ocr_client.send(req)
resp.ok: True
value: 34 %
